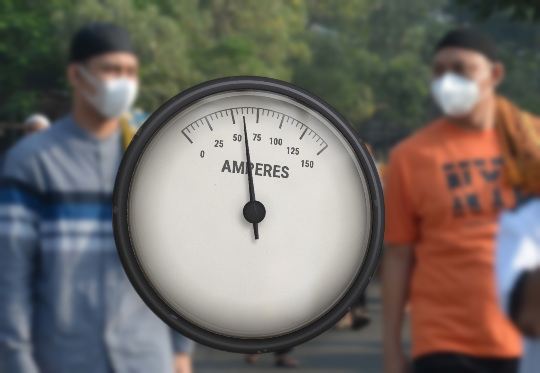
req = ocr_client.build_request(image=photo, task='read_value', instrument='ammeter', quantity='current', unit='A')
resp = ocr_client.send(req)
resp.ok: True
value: 60 A
